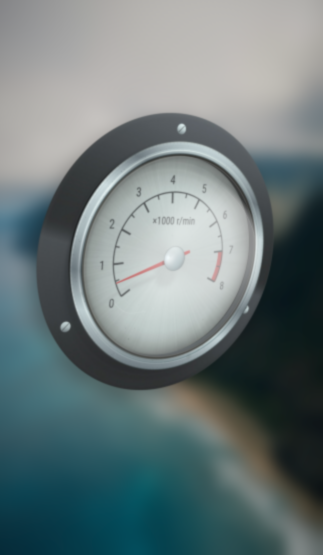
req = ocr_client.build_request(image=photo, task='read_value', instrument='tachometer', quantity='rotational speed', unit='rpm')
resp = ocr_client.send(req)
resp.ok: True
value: 500 rpm
